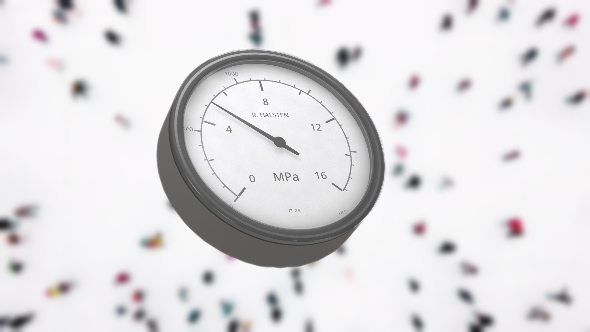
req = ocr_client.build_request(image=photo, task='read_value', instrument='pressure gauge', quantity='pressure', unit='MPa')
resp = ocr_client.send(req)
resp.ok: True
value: 5 MPa
